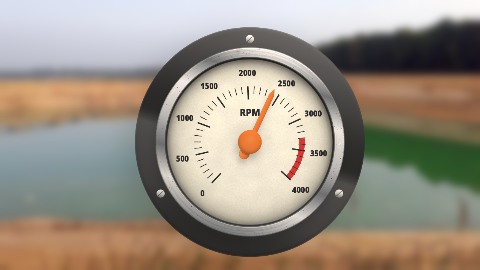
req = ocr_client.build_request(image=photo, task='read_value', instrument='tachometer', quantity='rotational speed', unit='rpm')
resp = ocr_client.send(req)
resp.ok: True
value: 2400 rpm
